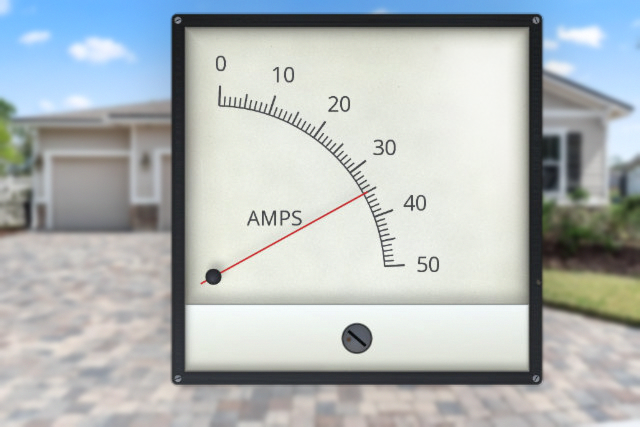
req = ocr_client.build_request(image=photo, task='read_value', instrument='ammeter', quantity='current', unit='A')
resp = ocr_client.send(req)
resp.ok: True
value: 35 A
